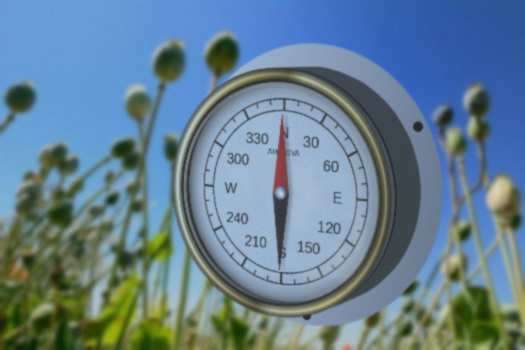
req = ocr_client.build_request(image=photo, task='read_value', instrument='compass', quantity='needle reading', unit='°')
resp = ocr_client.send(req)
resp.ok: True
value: 0 °
